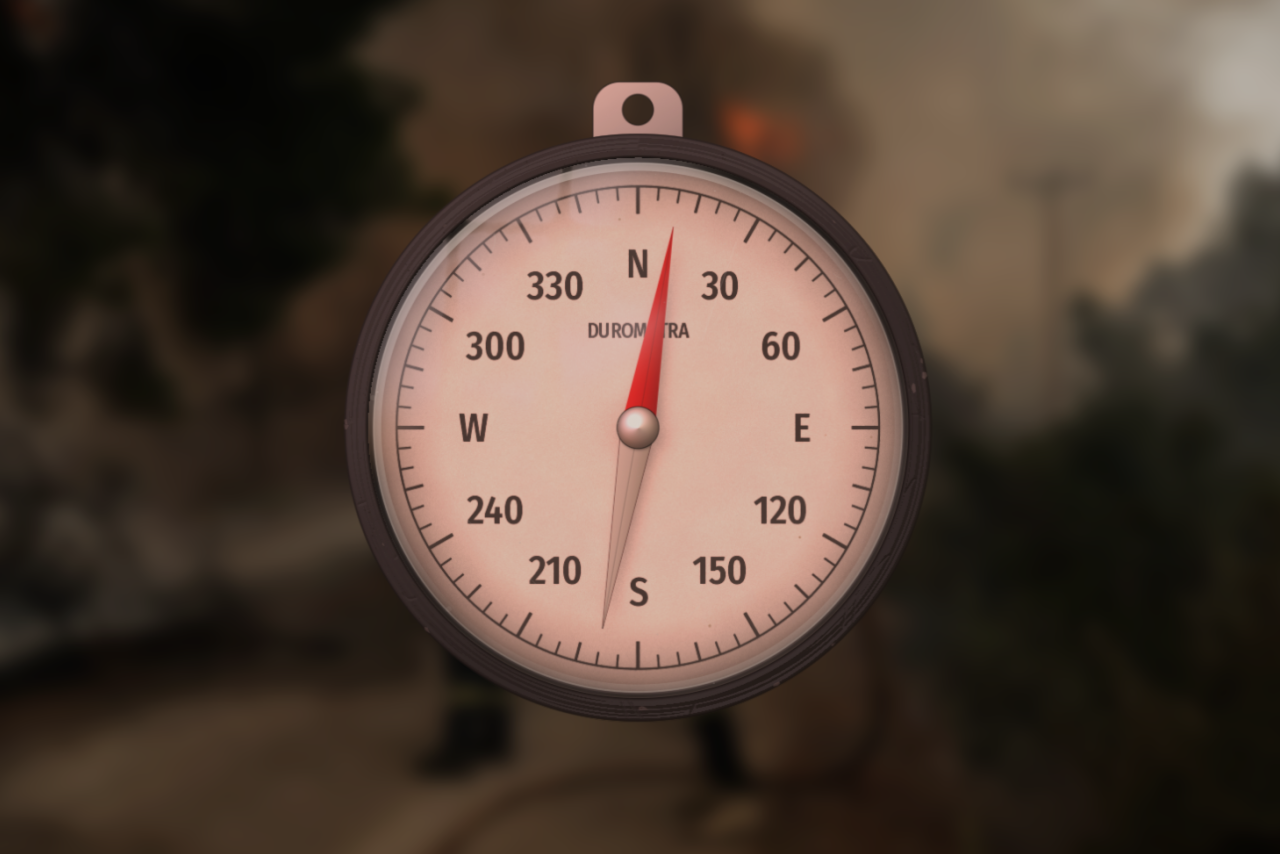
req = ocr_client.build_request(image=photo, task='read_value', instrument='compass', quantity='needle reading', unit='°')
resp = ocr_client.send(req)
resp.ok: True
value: 10 °
